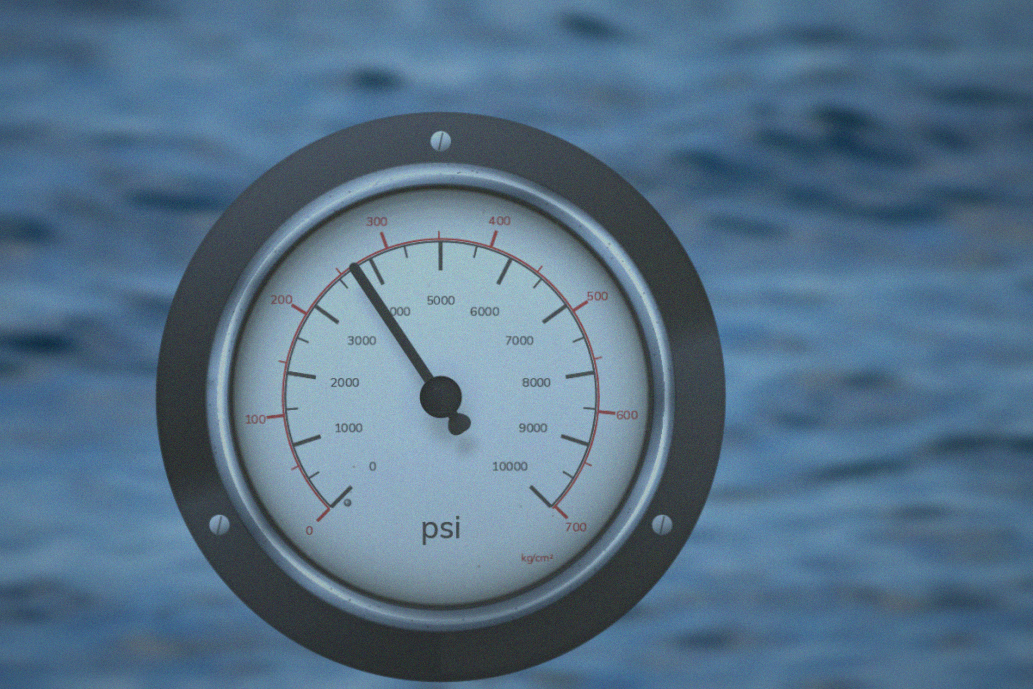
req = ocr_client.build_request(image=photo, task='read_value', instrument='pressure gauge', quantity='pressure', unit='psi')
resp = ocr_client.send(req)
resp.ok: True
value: 3750 psi
